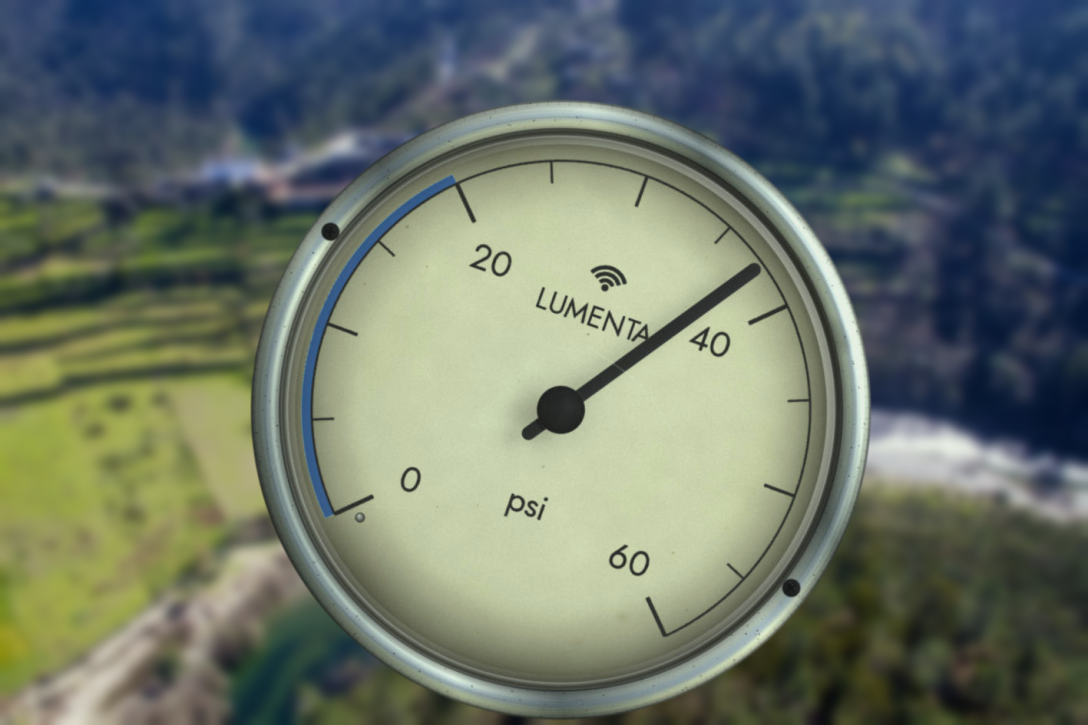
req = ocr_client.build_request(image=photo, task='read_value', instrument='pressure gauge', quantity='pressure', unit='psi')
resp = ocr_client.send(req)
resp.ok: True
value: 37.5 psi
